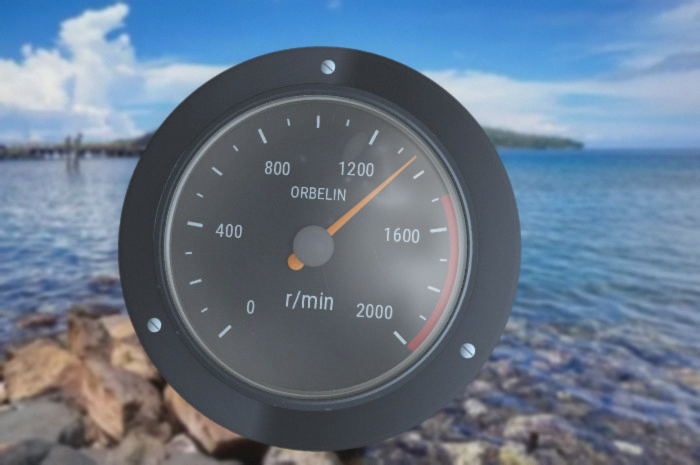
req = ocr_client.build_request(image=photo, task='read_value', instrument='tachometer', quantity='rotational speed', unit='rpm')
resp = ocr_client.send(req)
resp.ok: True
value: 1350 rpm
